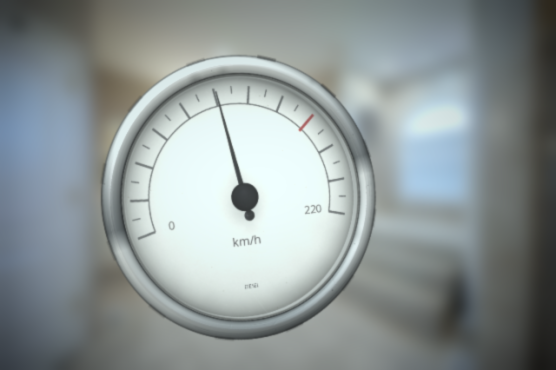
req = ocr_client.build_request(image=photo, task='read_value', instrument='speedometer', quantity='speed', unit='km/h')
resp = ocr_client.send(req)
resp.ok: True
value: 100 km/h
